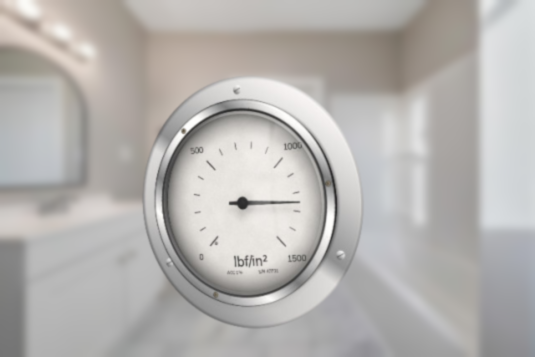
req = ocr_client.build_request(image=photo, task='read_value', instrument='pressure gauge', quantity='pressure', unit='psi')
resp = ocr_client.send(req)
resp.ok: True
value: 1250 psi
